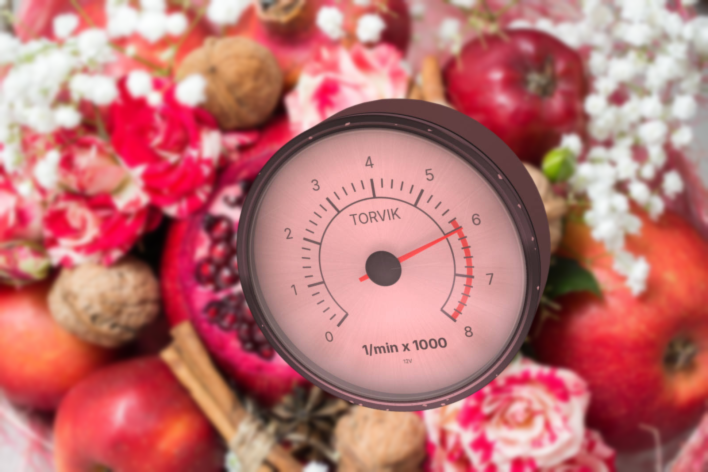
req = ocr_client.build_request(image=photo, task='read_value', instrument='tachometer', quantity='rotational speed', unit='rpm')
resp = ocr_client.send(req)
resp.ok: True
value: 6000 rpm
